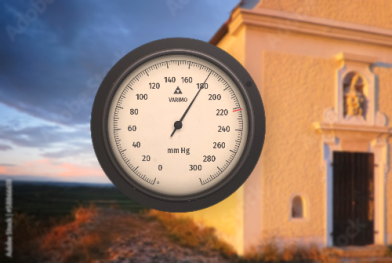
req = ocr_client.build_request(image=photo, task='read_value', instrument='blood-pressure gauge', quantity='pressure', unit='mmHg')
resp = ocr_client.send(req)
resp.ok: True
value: 180 mmHg
